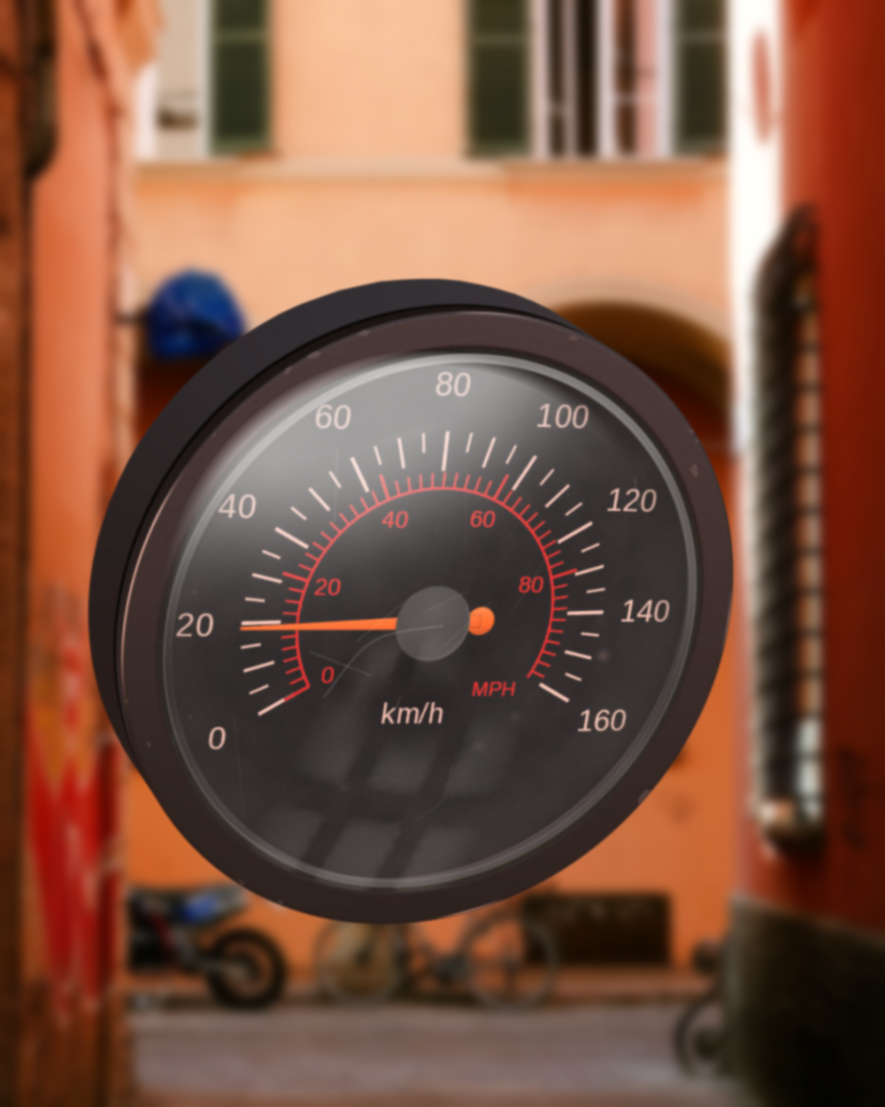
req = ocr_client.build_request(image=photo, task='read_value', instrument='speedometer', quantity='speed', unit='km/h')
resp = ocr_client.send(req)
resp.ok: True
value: 20 km/h
